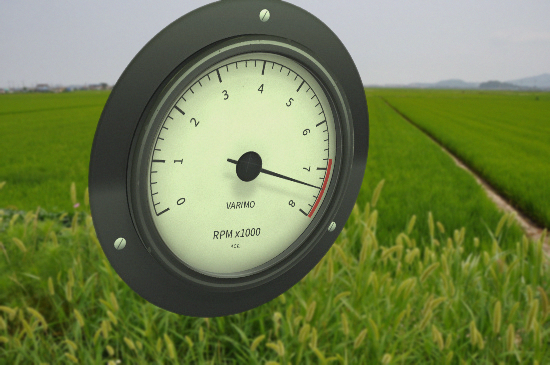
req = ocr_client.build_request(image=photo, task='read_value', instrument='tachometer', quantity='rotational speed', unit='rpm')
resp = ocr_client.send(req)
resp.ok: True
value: 7400 rpm
